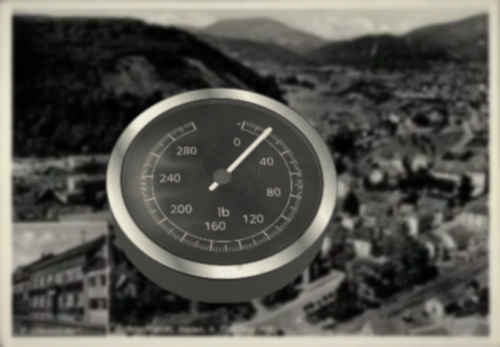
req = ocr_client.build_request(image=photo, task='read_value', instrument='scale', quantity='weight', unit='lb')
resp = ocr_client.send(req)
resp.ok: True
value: 20 lb
